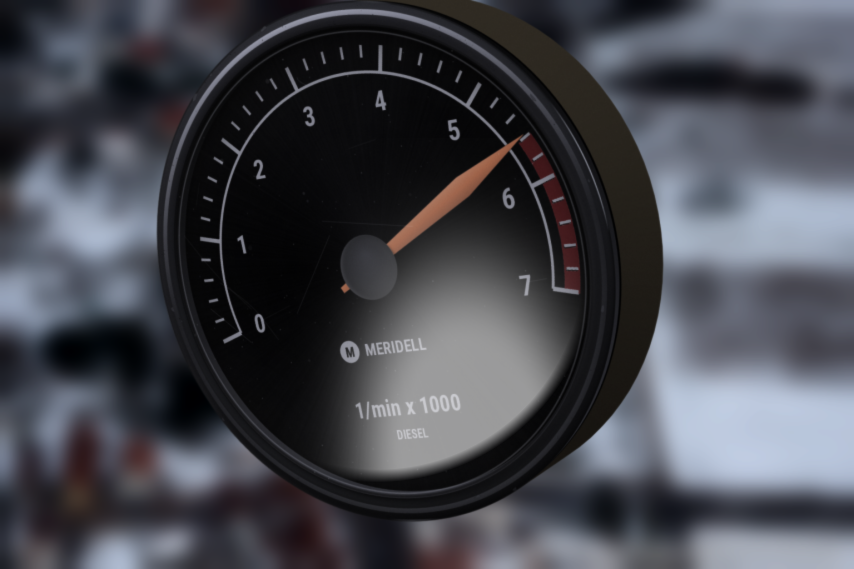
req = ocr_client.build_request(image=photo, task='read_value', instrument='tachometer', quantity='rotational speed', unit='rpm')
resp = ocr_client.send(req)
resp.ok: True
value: 5600 rpm
